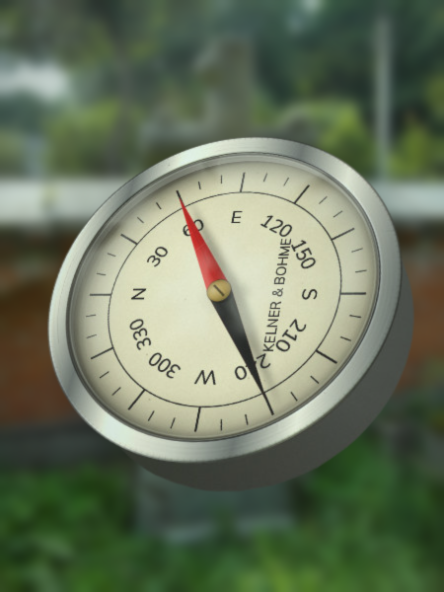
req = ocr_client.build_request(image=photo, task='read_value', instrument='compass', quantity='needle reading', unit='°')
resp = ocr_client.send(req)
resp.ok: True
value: 60 °
